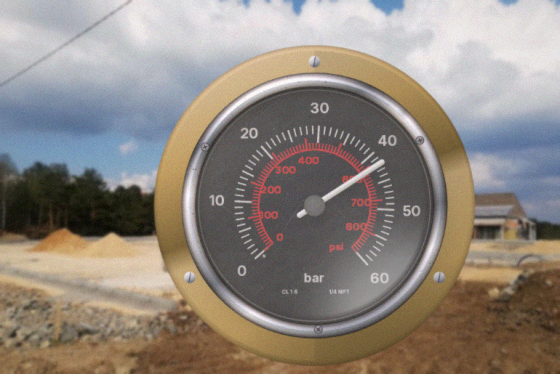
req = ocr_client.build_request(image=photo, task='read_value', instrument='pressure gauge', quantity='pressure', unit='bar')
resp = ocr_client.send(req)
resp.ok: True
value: 42 bar
